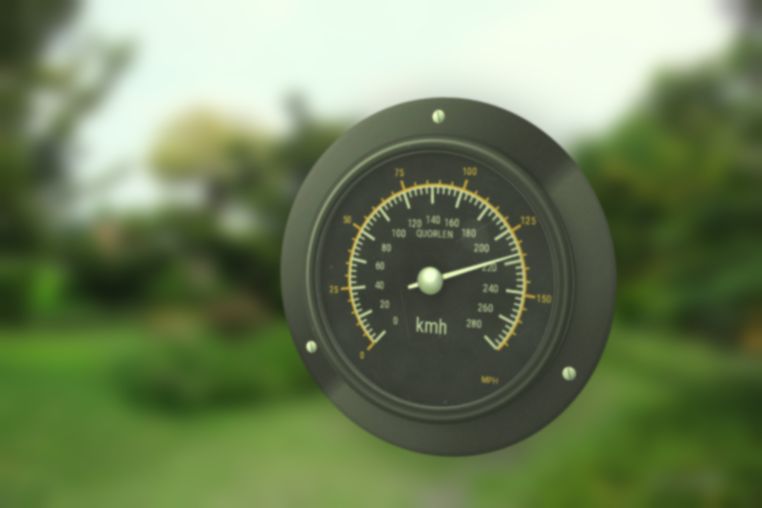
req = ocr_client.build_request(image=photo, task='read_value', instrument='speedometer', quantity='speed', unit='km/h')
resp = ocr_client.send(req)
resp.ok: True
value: 216 km/h
